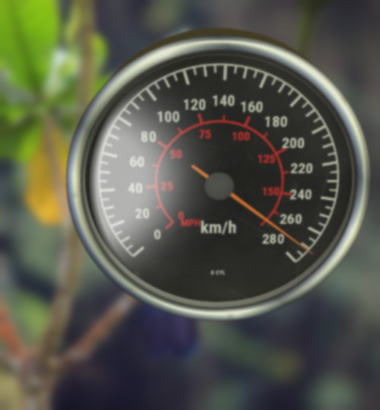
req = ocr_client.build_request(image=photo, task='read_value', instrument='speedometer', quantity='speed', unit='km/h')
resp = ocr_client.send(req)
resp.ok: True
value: 270 km/h
